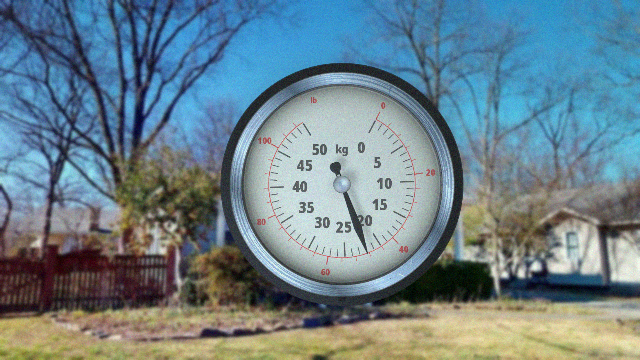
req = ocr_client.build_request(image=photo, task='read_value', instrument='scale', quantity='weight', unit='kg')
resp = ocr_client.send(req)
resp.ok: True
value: 22 kg
